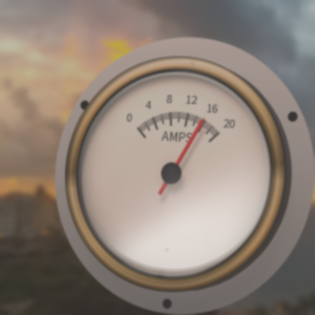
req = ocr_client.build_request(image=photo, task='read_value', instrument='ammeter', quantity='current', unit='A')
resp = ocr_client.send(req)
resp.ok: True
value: 16 A
